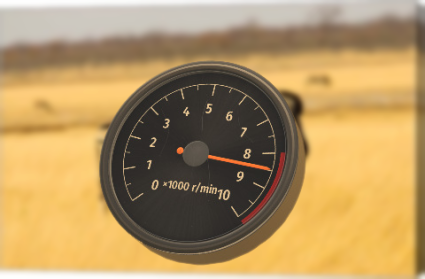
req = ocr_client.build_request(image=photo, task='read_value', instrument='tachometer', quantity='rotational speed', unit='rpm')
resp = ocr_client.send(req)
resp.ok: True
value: 8500 rpm
